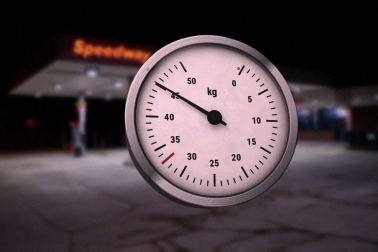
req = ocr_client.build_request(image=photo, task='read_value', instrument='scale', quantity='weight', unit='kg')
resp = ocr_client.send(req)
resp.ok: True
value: 45 kg
